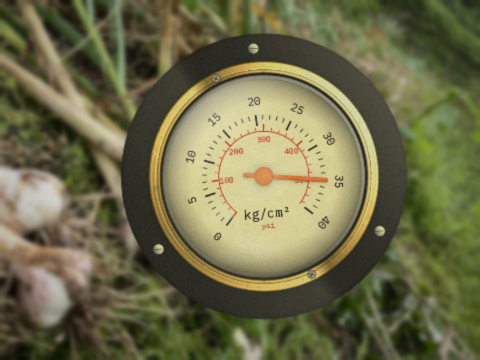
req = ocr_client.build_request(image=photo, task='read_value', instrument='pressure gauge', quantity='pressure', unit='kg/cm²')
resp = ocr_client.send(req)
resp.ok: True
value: 35 kg/cm²
